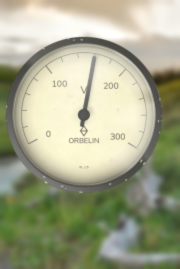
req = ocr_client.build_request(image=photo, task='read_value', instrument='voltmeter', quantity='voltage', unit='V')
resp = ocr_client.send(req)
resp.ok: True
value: 160 V
